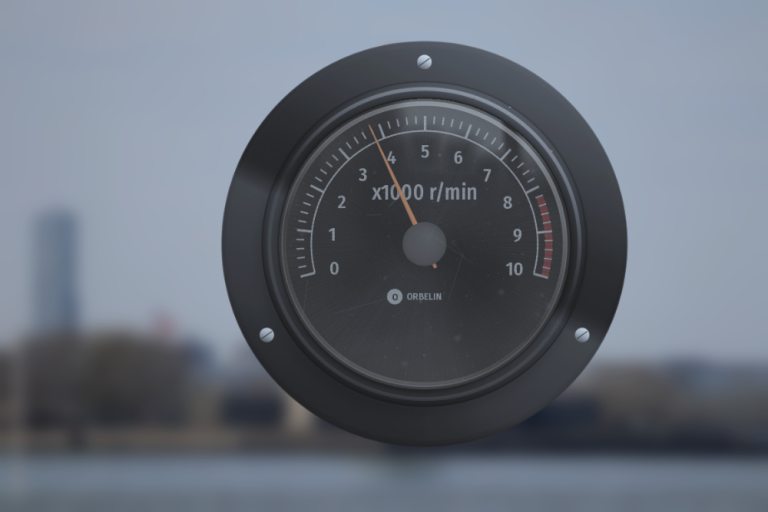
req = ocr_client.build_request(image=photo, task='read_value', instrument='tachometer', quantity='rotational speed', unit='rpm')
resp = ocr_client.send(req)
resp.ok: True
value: 3800 rpm
